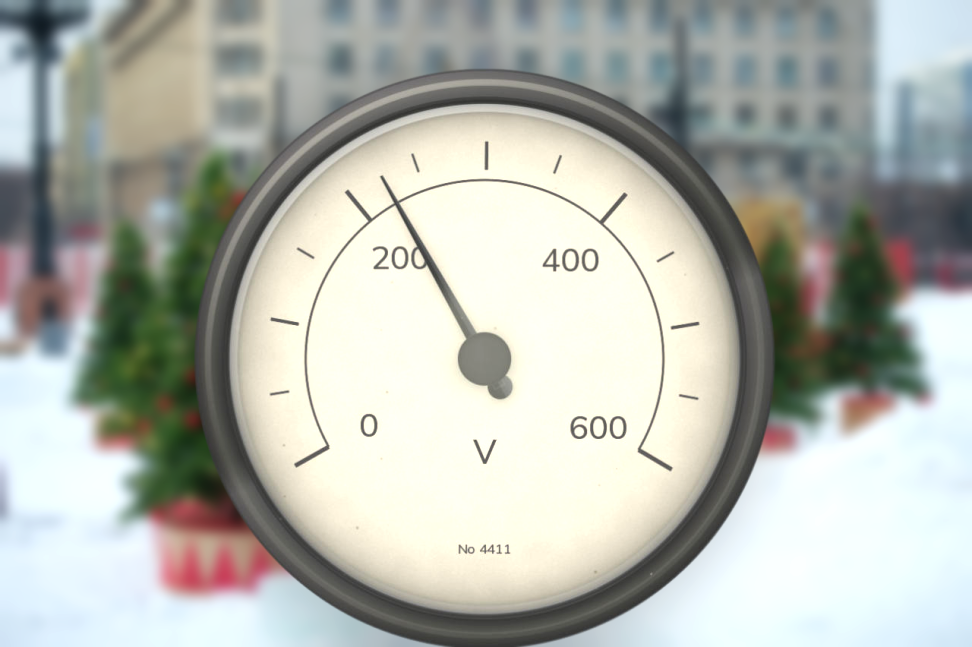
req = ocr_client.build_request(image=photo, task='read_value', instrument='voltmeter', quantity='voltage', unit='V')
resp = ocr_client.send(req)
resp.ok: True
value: 225 V
